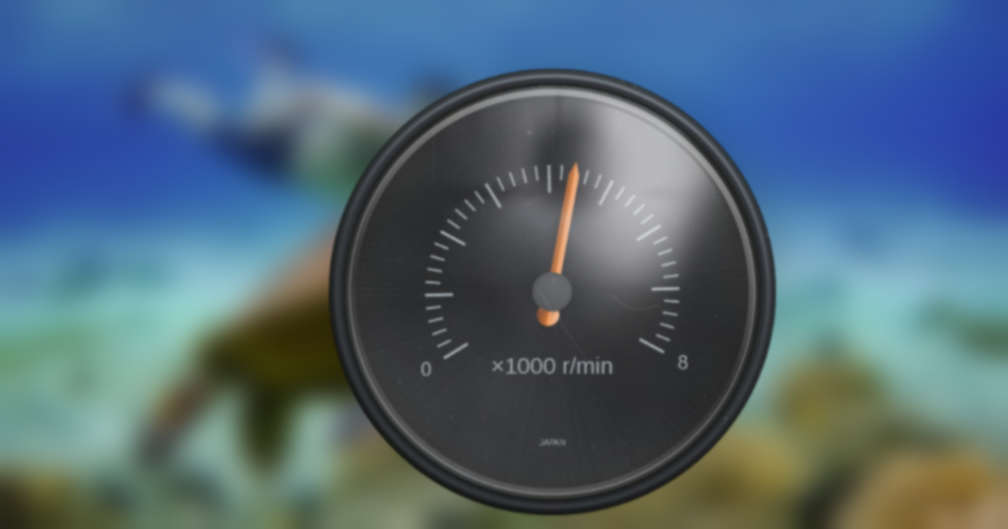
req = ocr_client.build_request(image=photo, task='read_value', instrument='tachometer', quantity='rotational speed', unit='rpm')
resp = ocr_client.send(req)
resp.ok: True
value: 4400 rpm
